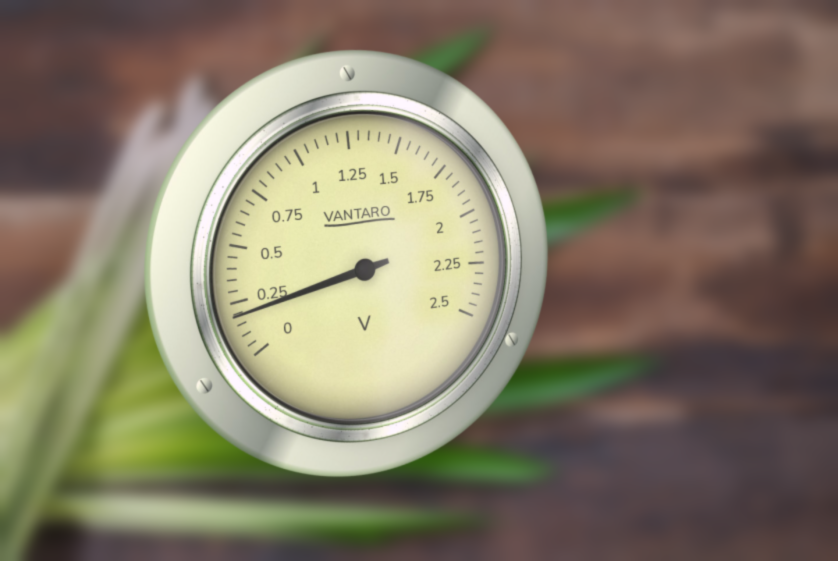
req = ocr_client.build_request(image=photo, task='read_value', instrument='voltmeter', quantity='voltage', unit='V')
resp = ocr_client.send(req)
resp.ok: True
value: 0.2 V
